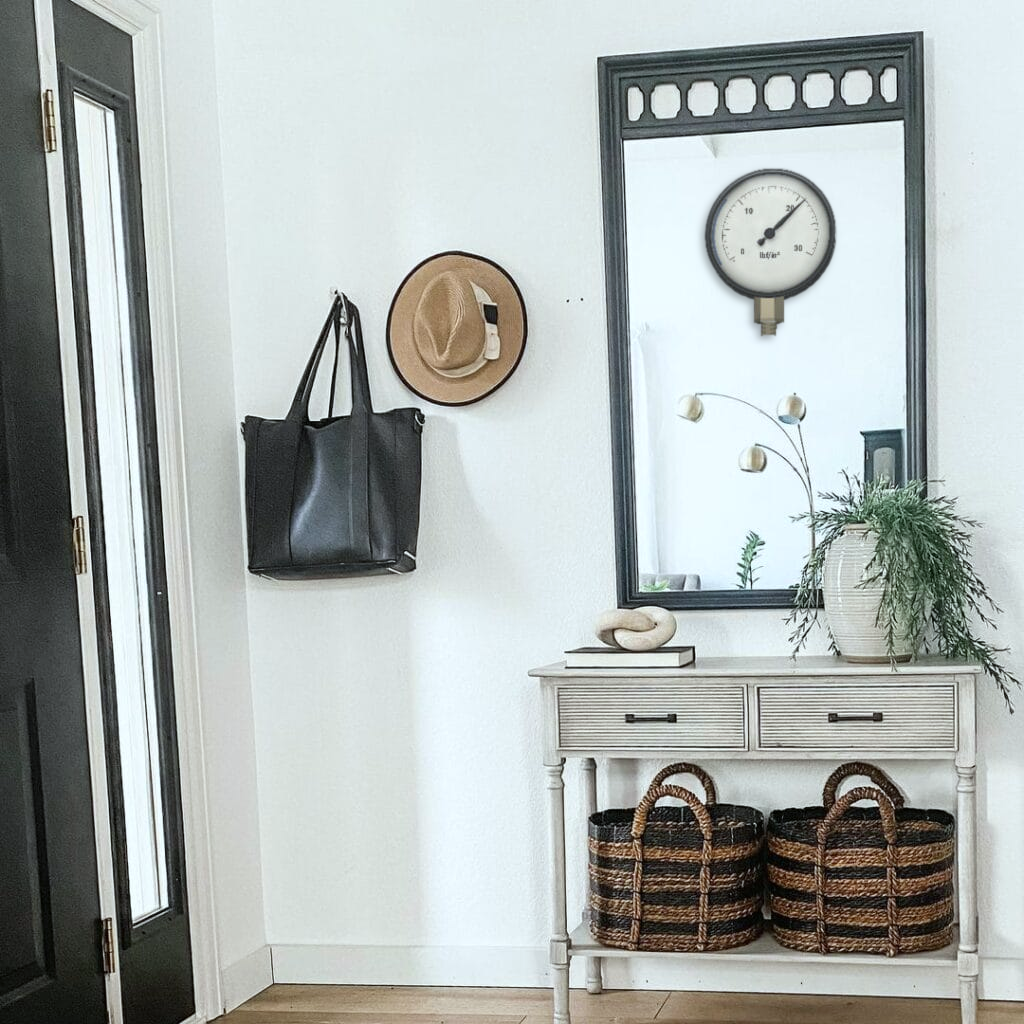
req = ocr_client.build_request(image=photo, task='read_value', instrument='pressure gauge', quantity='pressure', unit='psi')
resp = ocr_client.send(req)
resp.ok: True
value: 21 psi
